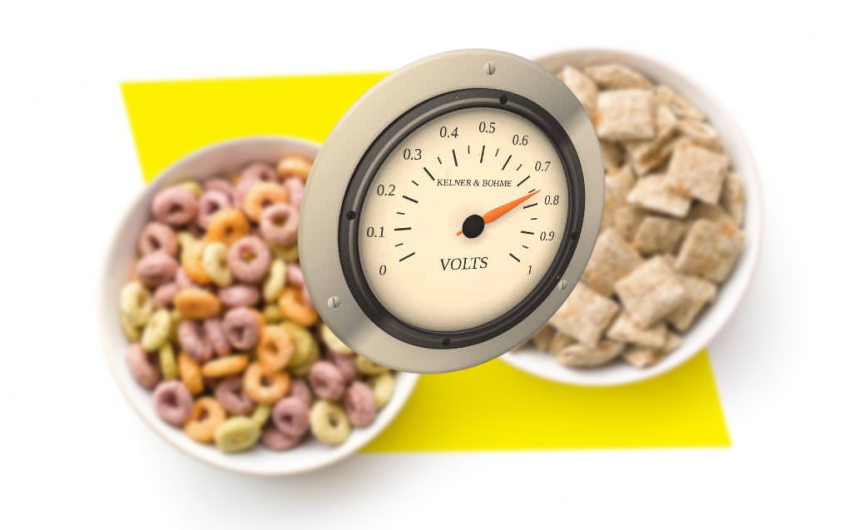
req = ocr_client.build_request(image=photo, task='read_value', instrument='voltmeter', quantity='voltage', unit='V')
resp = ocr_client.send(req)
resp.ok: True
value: 0.75 V
